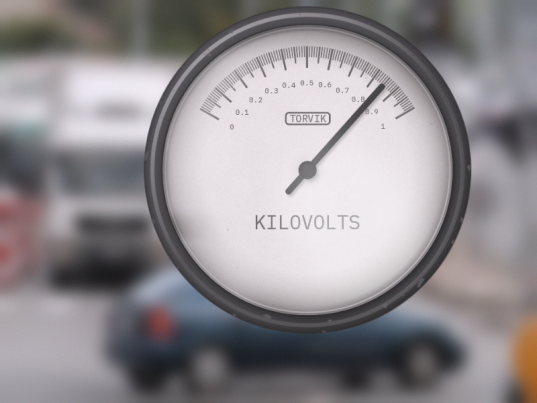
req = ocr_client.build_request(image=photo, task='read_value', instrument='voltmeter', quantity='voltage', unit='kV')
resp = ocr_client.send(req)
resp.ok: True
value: 0.85 kV
